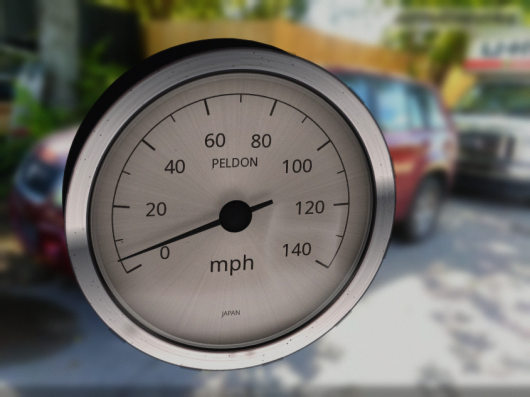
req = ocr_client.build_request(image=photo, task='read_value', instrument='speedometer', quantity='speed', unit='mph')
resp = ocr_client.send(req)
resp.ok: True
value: 5 mph
